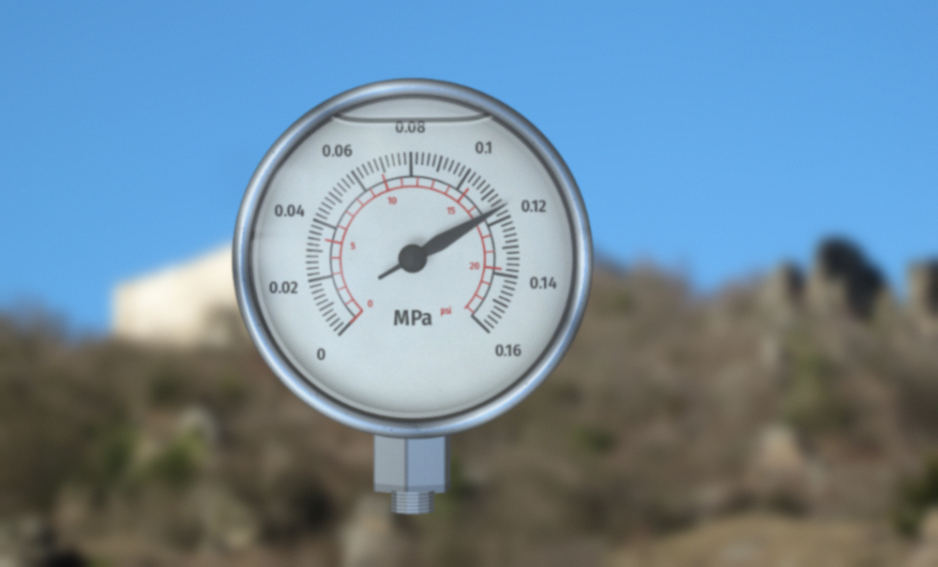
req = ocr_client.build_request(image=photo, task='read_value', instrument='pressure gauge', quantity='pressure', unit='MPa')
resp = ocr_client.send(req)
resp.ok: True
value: 0.116 MPa
